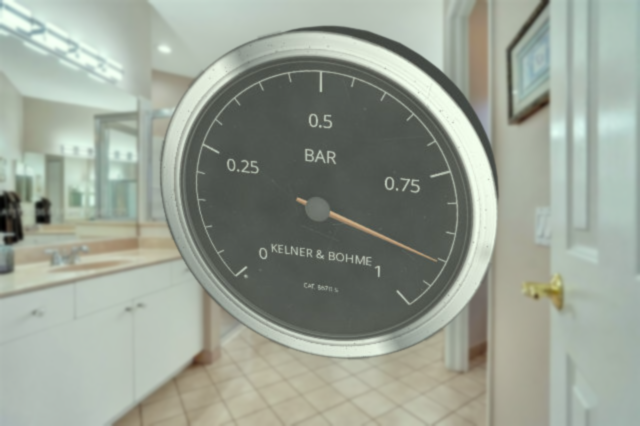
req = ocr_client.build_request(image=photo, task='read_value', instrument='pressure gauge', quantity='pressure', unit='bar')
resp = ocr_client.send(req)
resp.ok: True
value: 0.9 bar
